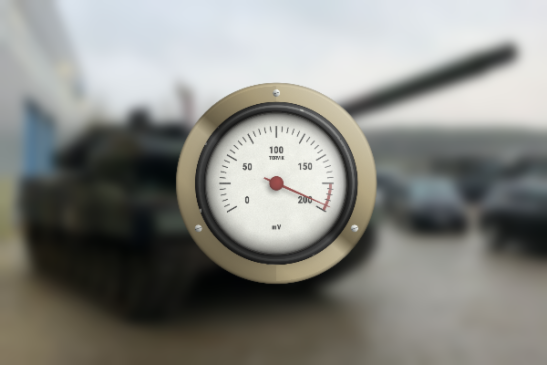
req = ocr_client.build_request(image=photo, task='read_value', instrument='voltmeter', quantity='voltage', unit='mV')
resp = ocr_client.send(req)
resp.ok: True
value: 195 mV
